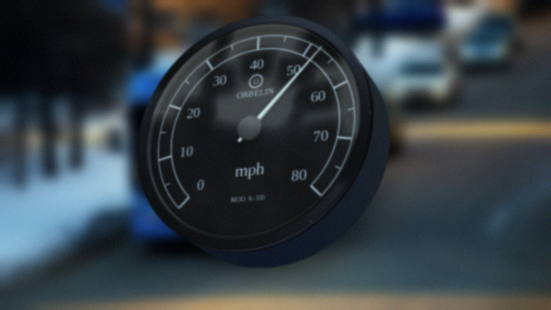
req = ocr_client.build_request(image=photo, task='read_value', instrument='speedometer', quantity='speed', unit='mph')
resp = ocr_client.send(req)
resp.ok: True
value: 52.5 mph
